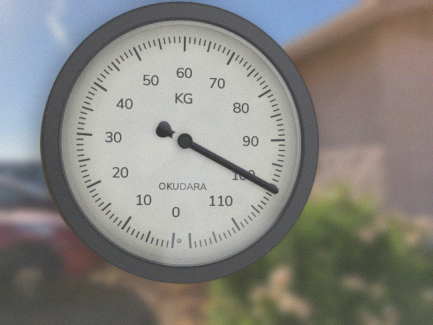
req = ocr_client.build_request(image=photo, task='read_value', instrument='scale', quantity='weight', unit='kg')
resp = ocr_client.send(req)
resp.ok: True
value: 100 kg
